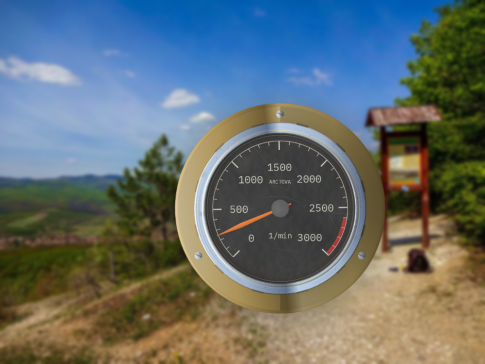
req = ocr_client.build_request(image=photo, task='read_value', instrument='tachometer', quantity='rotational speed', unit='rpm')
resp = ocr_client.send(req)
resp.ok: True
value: 250 rpm
